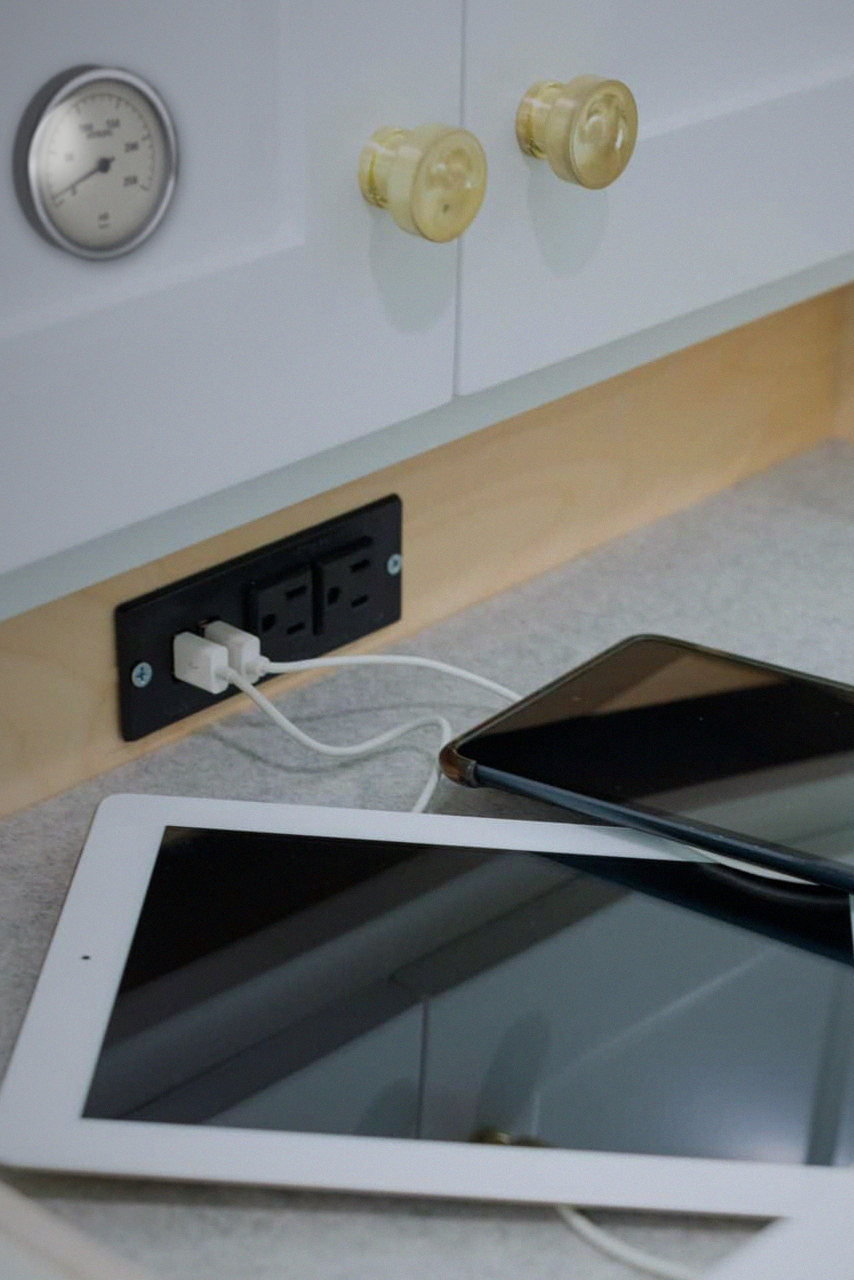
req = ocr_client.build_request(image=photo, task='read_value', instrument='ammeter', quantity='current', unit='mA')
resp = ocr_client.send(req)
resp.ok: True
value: 10 mA
